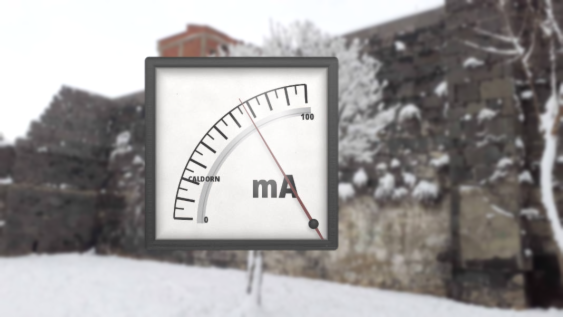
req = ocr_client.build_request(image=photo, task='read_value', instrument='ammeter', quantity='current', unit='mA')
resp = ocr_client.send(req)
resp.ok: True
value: 67.5 mA
